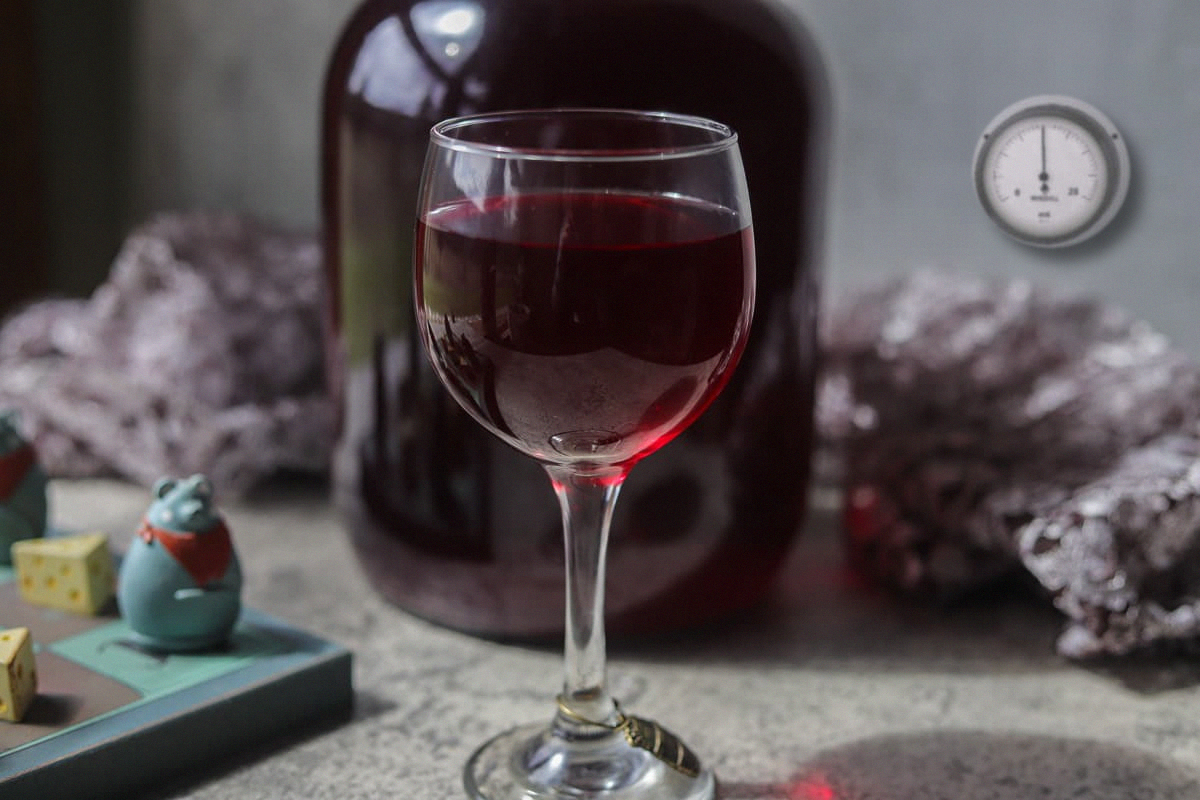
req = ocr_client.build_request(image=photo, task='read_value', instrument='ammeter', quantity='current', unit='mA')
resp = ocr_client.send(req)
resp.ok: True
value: 10 mA
